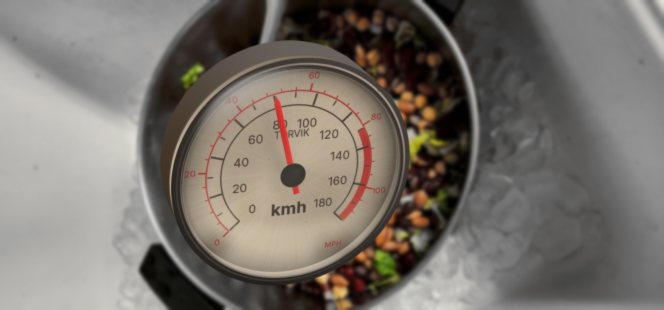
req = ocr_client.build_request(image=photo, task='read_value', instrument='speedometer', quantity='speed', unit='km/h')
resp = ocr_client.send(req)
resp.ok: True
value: 80 km/h
